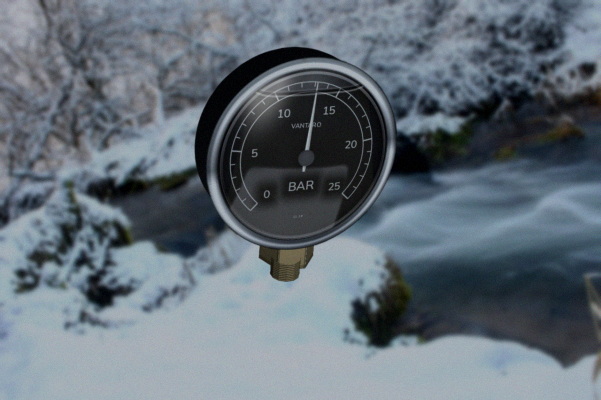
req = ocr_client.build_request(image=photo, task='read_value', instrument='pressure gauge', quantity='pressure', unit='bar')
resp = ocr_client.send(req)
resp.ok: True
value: 13 bar
